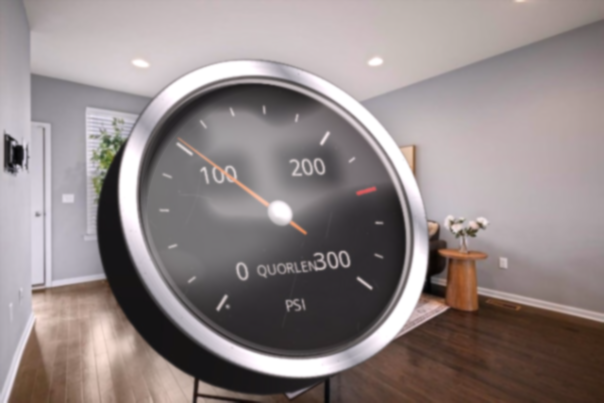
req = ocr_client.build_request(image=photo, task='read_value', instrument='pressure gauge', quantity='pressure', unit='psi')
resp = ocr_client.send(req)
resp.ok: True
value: 100 psi
